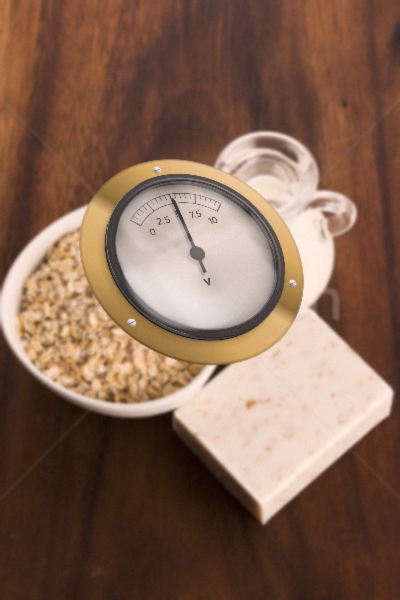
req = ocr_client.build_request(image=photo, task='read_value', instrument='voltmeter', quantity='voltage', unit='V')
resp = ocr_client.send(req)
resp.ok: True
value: 5 V
